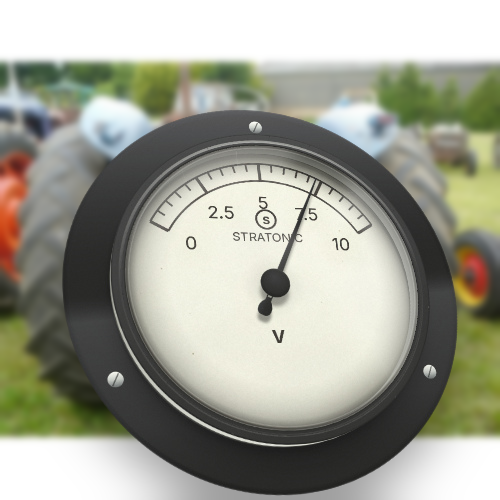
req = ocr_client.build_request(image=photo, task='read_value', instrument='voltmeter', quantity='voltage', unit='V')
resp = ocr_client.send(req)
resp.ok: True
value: 7.25 V
